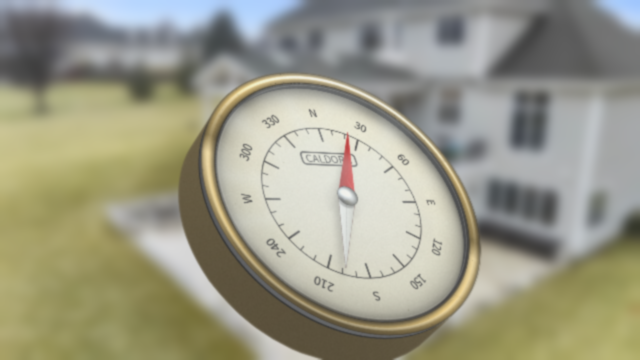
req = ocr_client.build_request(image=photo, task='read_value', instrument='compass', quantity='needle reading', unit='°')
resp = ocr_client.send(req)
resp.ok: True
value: 20 °
